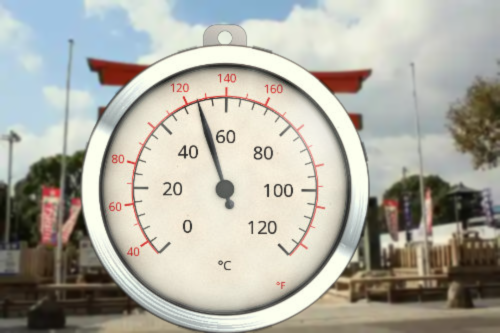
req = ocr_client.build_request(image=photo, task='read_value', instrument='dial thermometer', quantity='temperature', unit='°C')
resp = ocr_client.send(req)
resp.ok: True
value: 52 °C
